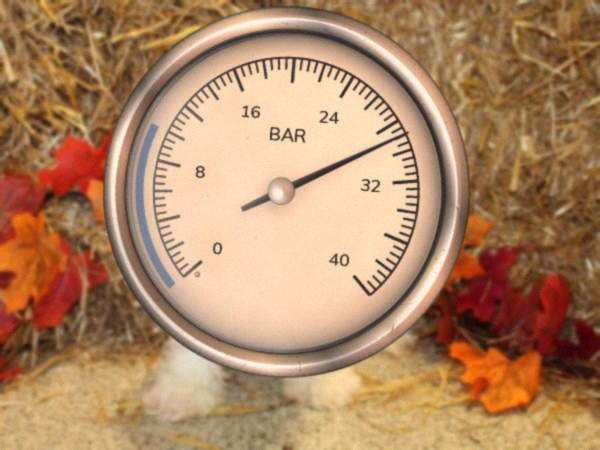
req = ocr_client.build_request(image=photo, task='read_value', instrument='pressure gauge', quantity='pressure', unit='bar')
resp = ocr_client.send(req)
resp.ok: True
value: 29 bar
